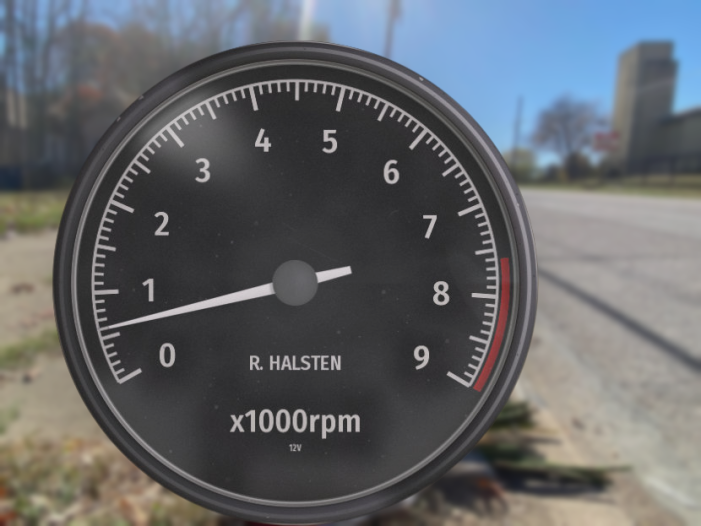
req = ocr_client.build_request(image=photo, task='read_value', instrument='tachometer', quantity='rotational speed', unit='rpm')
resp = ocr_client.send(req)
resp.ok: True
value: 600 rpm
